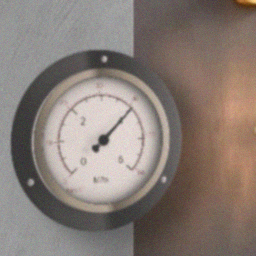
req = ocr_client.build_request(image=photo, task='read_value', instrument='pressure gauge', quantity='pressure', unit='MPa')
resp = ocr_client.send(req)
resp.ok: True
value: 4 MPa
